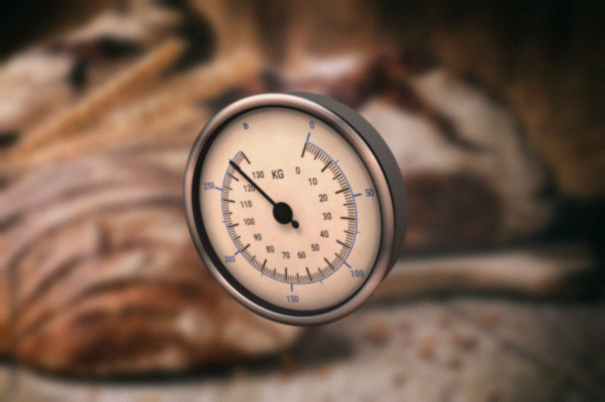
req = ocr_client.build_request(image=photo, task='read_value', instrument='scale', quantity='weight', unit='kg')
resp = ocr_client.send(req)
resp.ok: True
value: 125 kg
